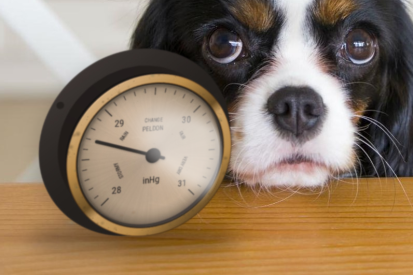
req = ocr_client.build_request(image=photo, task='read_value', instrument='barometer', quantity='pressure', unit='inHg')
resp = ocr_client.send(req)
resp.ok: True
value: 28.7 inHg
